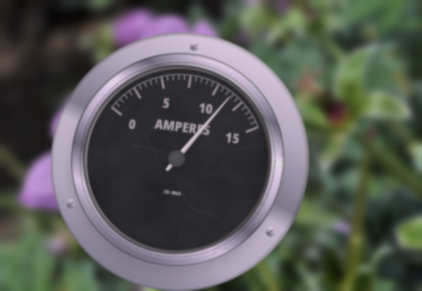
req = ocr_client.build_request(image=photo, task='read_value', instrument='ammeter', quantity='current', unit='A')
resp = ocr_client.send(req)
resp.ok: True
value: 11.5 A
